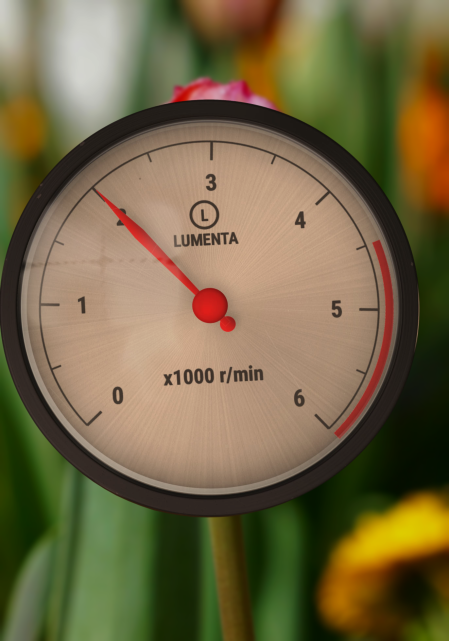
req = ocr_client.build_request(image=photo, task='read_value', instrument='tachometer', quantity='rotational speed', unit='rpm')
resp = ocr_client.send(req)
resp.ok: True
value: 2000 rpm
